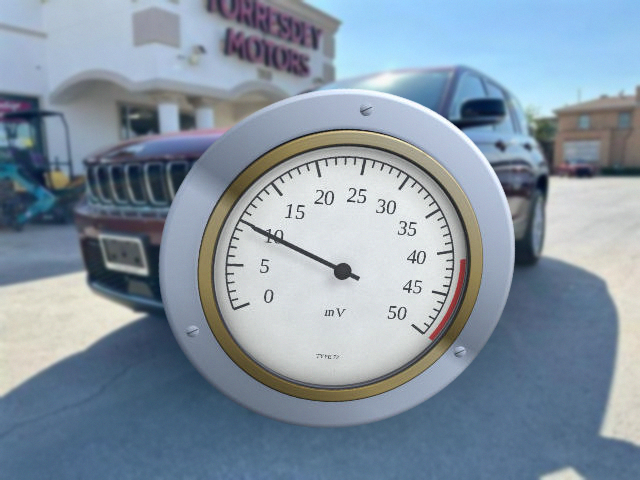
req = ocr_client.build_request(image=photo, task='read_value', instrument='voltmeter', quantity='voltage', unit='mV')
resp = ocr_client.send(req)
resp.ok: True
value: 10 mV
